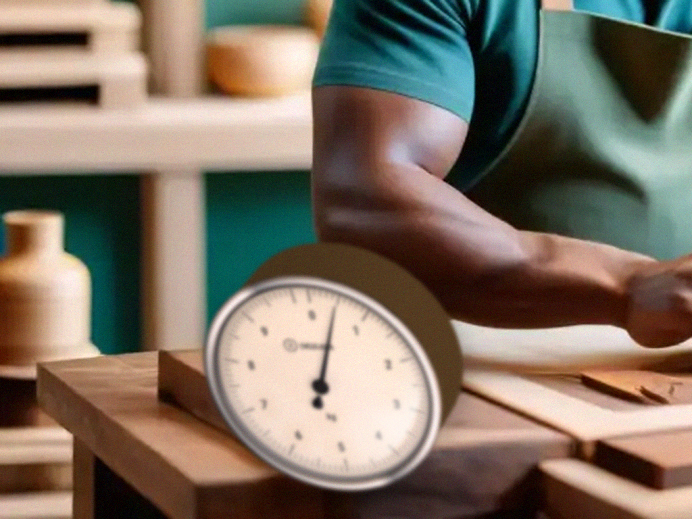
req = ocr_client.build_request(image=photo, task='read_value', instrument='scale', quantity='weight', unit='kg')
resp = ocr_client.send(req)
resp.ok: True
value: 0.5 kg
